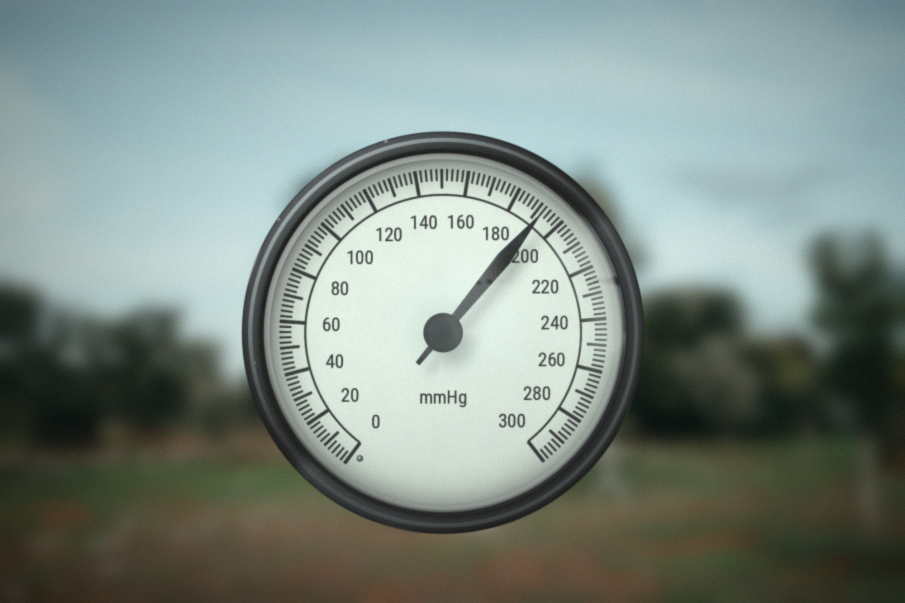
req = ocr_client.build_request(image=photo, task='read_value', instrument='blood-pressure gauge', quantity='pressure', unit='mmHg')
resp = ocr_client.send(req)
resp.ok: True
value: 192 mmHg
